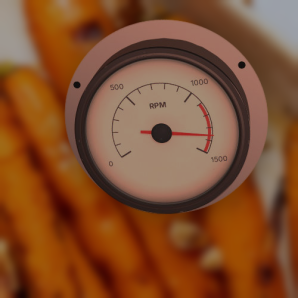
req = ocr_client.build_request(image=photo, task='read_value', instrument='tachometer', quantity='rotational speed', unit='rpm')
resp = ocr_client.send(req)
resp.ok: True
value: 1350 rpm
